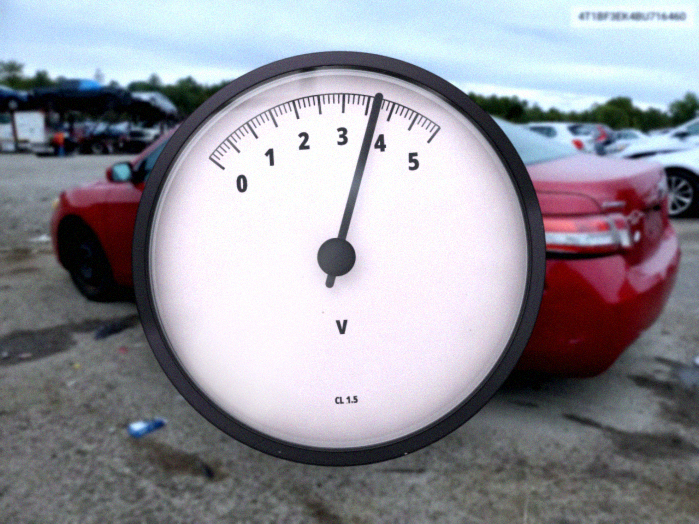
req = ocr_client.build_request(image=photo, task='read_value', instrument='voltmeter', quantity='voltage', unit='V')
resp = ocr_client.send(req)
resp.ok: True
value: 3.7 V
